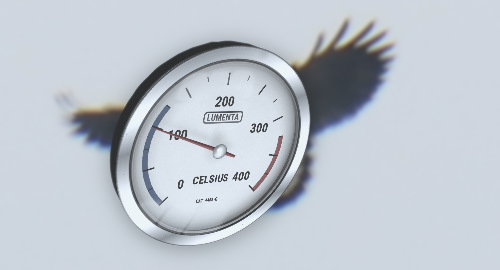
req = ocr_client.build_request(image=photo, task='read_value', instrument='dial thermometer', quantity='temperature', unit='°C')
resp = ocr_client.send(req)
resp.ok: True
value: 100 °C
